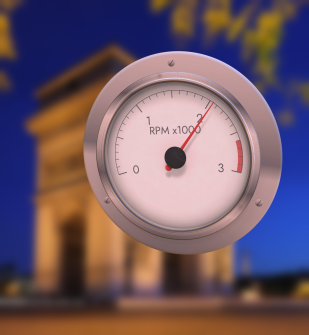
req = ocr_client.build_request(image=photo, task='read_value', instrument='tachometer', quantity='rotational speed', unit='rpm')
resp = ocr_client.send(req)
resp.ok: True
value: 2050 rpm
